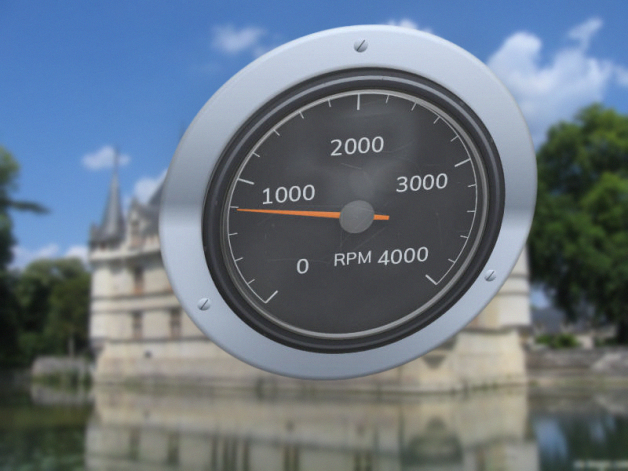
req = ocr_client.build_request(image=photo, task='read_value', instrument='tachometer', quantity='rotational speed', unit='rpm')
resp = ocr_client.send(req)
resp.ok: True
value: 800 rpm
